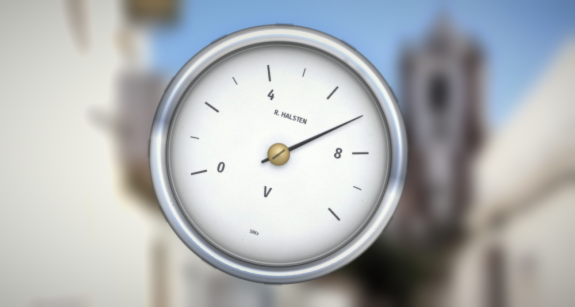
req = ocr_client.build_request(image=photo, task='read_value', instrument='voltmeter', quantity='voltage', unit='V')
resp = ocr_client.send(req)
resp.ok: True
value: 7 V
